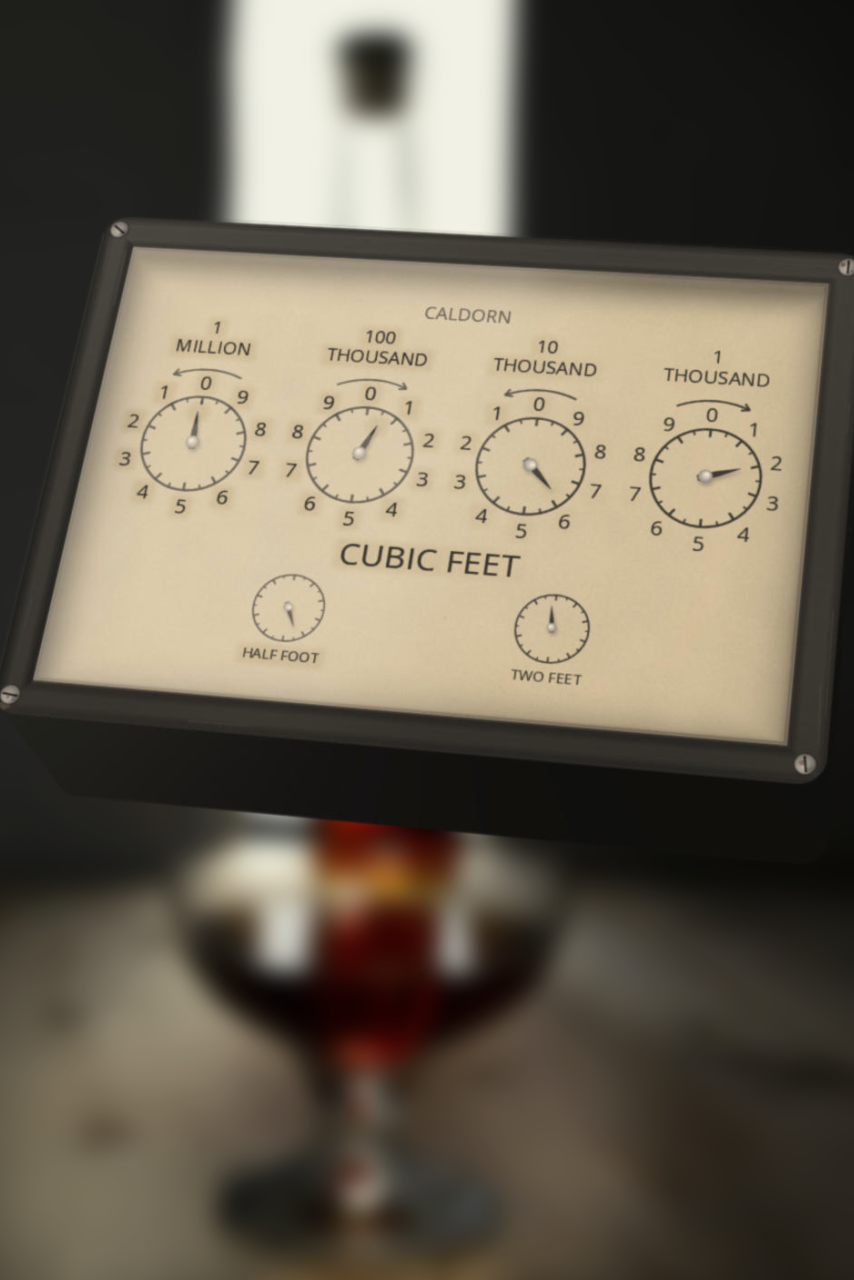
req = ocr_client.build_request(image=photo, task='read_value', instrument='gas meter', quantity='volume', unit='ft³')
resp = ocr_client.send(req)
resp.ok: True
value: 6200 ft³
